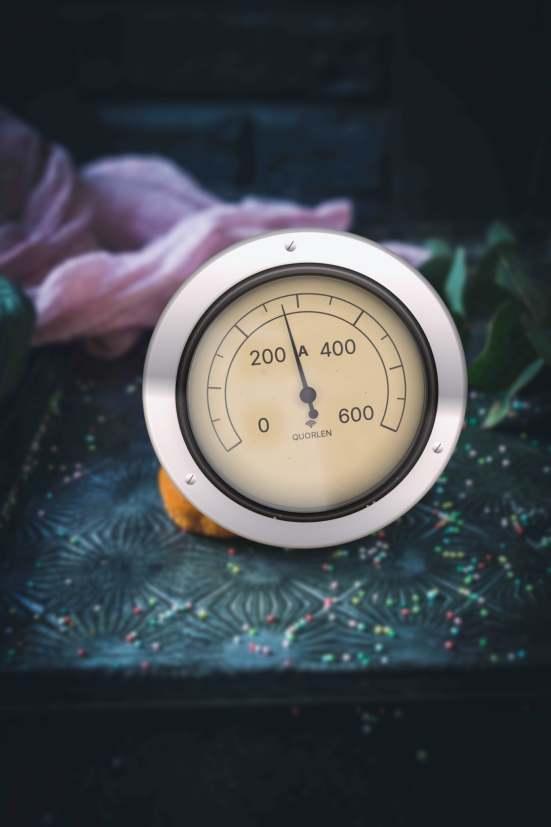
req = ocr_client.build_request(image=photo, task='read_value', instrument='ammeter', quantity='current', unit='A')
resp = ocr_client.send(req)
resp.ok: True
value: 275 A
